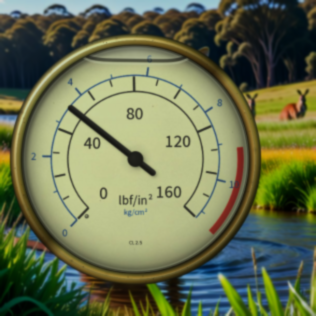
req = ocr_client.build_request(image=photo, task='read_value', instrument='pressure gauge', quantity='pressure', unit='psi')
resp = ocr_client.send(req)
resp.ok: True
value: 50 psi
